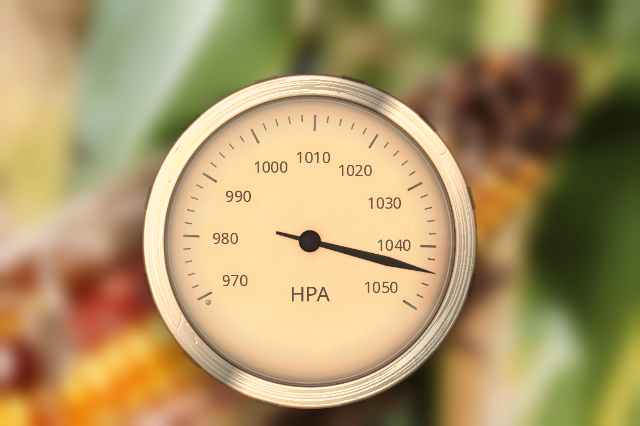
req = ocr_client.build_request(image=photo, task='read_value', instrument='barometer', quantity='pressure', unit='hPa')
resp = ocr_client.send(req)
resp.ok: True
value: 1044 hPa
